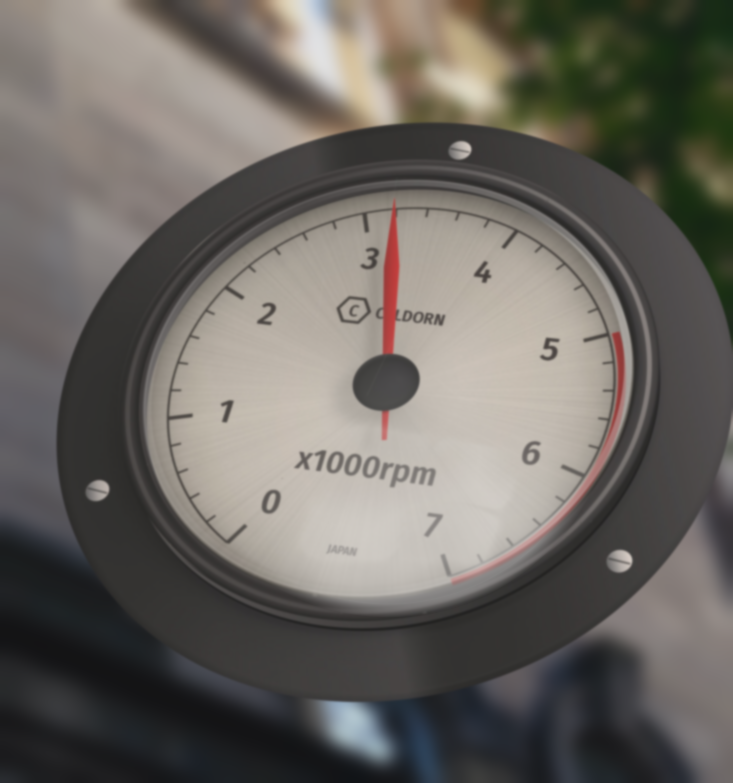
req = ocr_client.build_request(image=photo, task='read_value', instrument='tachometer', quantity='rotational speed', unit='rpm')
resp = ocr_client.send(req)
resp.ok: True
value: 3200 rpm
